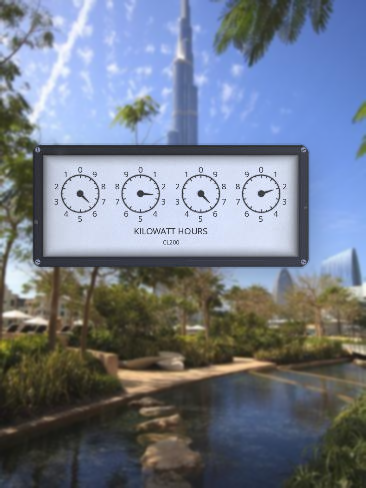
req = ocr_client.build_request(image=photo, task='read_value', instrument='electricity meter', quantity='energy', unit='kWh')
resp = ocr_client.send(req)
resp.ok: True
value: 6262 kWh
